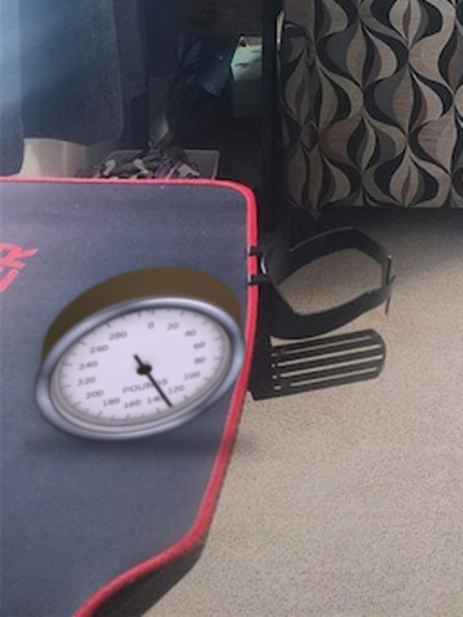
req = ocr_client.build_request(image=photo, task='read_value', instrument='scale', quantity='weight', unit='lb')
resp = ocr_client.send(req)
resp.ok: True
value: 130 lb
